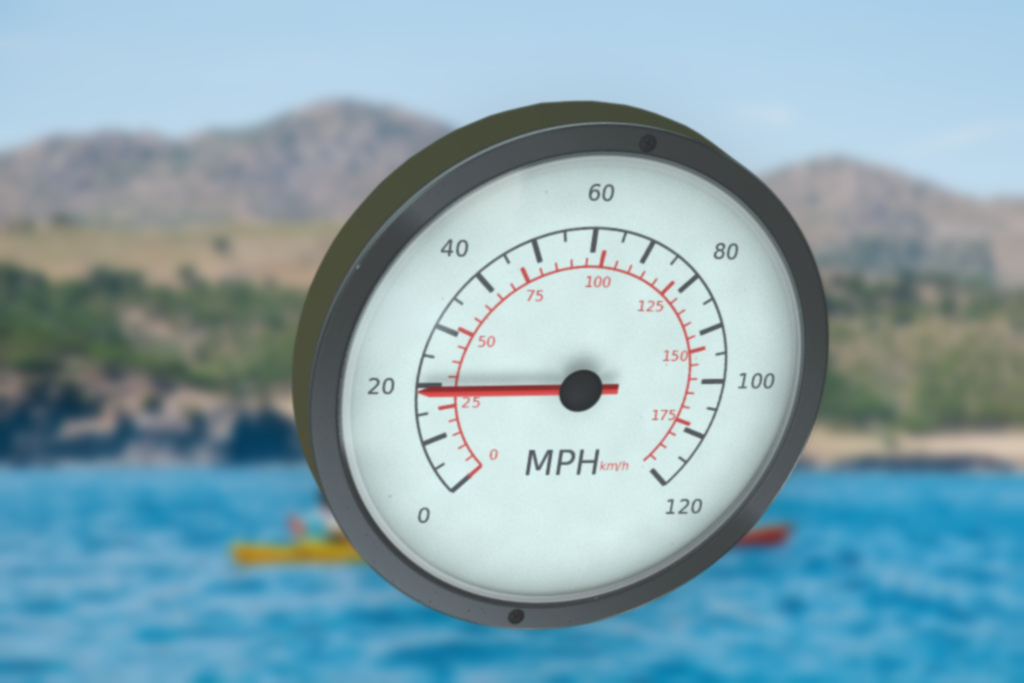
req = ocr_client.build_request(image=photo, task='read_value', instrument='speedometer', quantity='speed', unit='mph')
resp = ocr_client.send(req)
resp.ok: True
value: 20 mph
